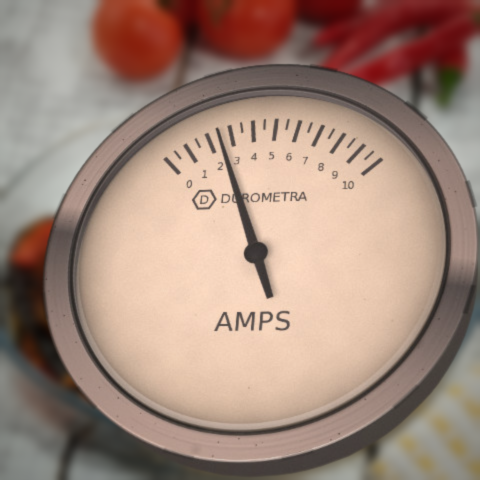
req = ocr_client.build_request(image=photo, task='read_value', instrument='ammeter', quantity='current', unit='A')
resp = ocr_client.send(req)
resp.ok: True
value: 2.5 A
